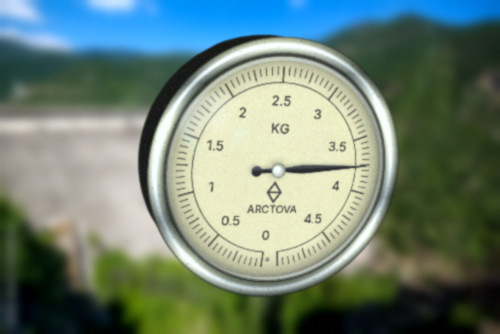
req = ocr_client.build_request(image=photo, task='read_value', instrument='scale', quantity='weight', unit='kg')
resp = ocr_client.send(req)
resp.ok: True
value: 3.75 kg
